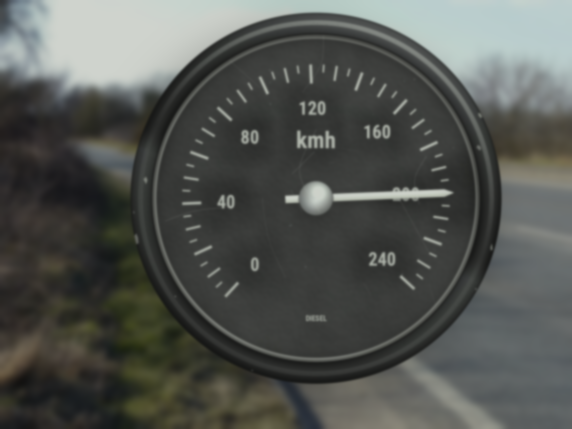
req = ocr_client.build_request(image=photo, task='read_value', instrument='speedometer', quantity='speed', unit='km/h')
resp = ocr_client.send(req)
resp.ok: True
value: 200 km/h
